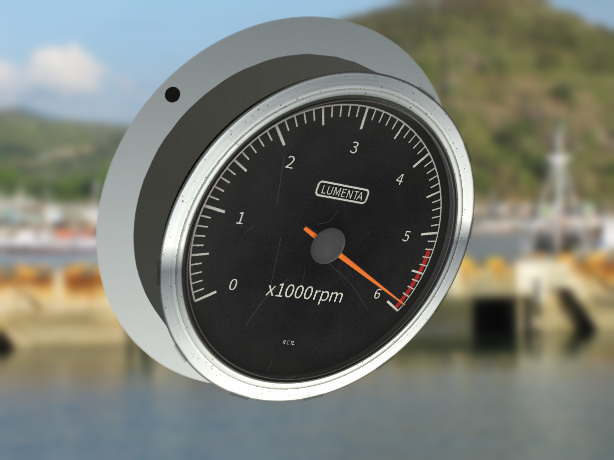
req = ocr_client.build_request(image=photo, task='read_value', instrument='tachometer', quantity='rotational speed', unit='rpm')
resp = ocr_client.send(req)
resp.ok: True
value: 5900 rpm
